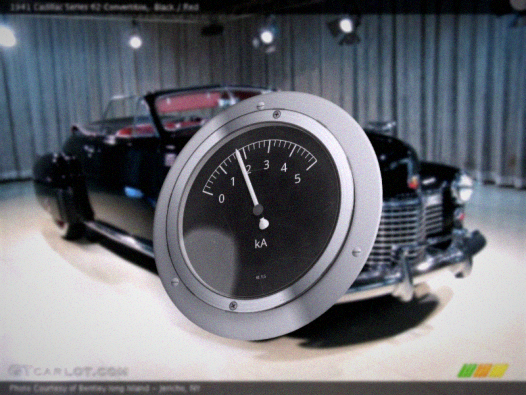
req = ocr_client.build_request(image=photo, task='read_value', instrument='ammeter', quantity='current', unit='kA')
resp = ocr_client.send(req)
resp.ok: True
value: 1.8 kA
